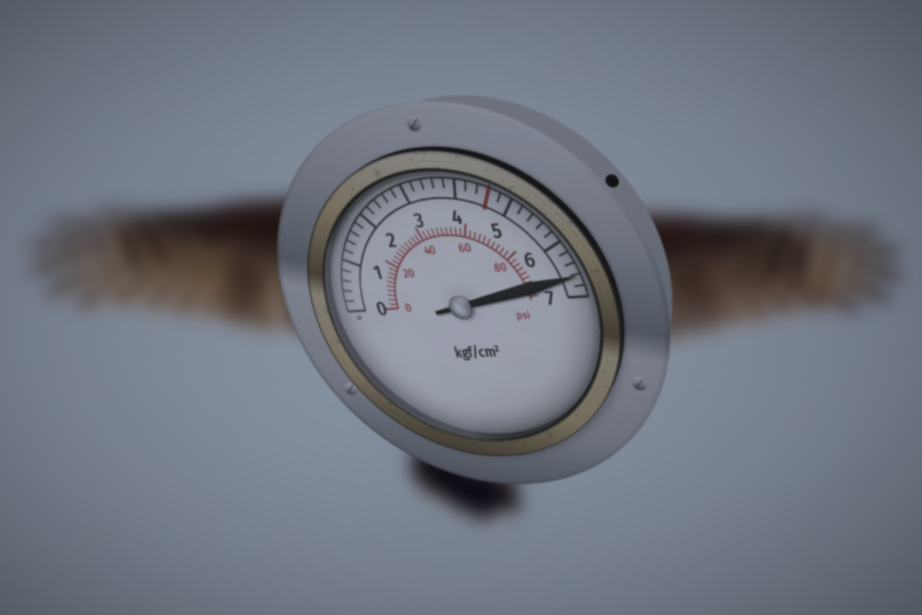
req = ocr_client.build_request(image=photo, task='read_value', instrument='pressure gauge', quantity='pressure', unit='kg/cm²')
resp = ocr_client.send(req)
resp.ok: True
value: 6.6 kg/cm²
